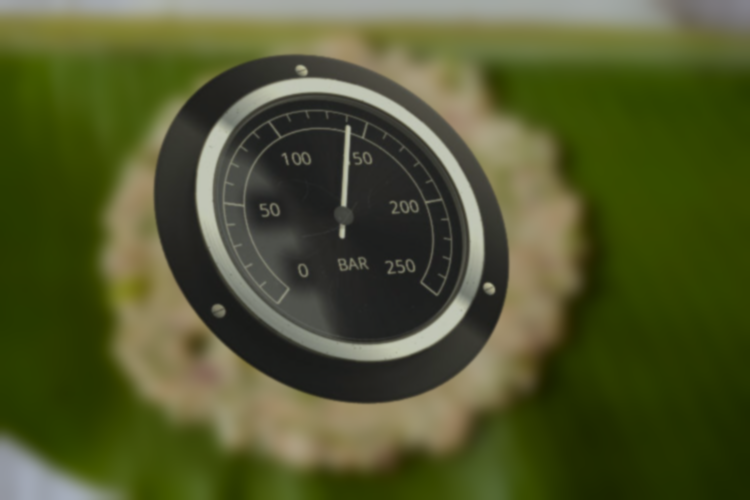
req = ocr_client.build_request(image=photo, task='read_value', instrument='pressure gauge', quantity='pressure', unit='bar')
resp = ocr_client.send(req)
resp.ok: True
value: 140 bar
